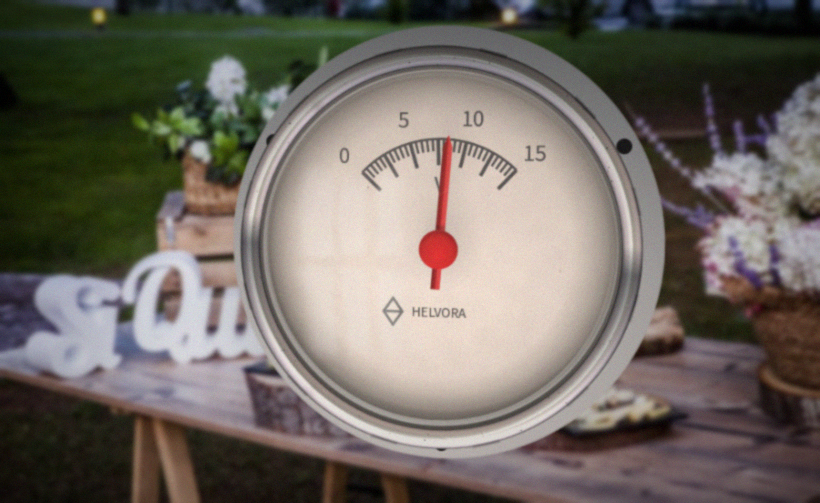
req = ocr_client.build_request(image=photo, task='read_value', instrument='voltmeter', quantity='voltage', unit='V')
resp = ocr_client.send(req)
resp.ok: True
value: 8.5 V
